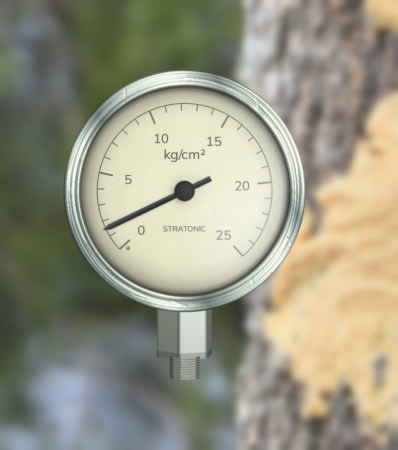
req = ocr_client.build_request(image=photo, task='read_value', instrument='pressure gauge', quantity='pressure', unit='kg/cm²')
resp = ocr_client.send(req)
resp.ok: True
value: 1.5 kg/cm²
